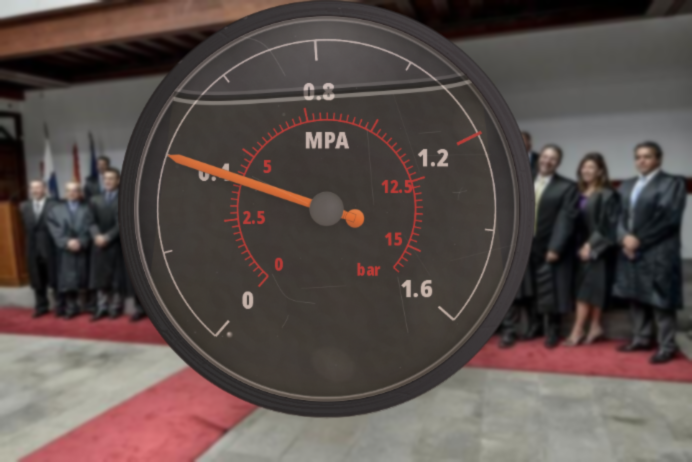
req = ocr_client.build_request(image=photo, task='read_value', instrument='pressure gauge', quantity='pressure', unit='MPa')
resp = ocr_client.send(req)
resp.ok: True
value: 0.4 MPa
